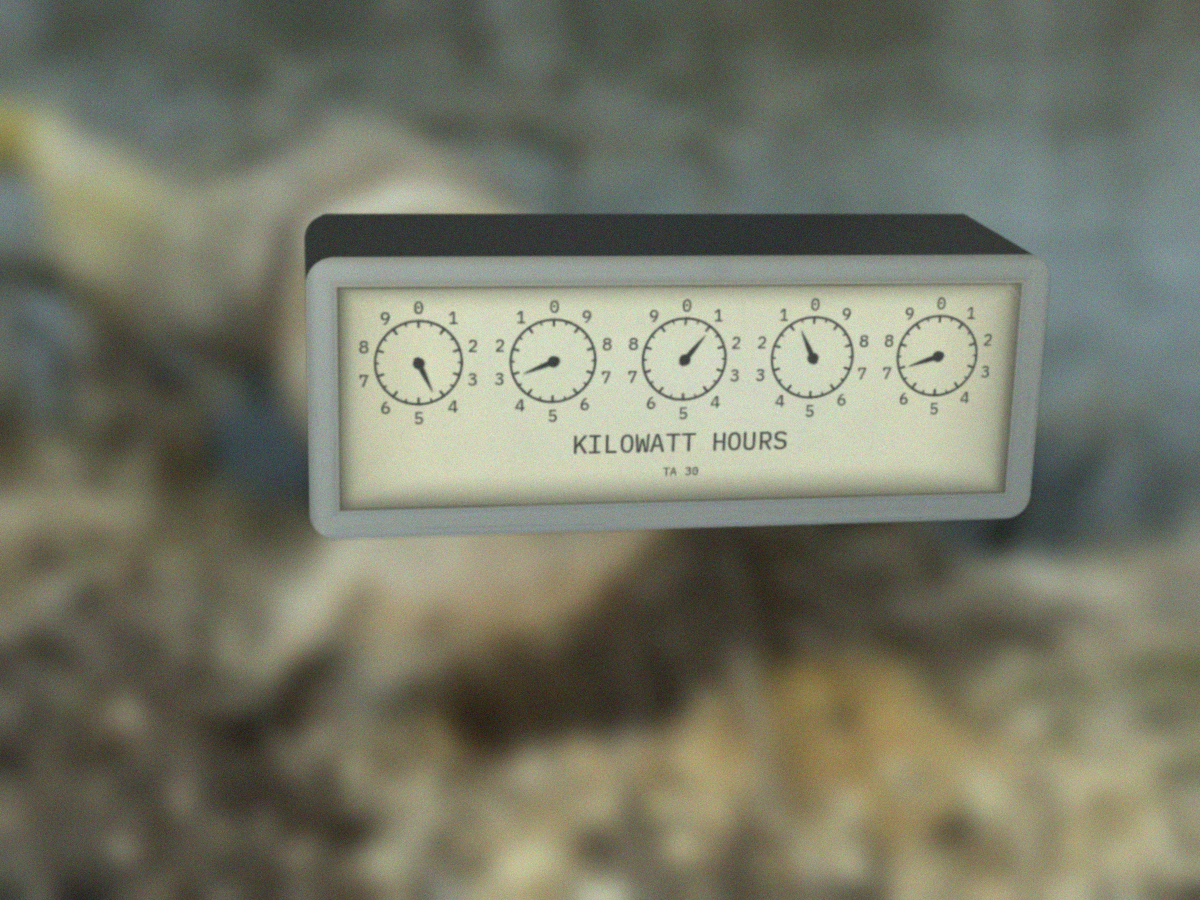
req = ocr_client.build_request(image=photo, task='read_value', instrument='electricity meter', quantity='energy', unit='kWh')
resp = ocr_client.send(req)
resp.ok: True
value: 43107 kWh
